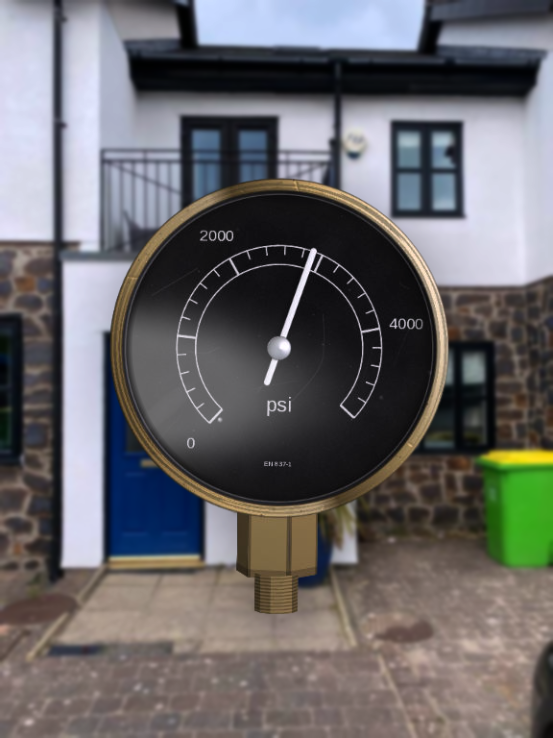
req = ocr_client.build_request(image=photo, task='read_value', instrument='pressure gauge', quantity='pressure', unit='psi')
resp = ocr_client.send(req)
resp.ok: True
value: 2900 psi
